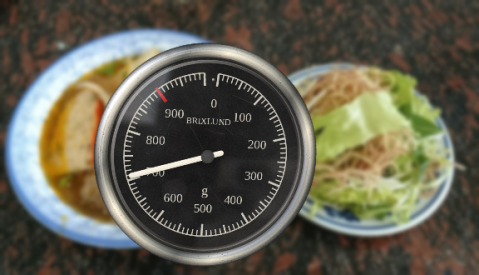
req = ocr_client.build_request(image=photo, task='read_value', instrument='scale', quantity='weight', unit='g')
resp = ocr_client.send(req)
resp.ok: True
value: 710 g
